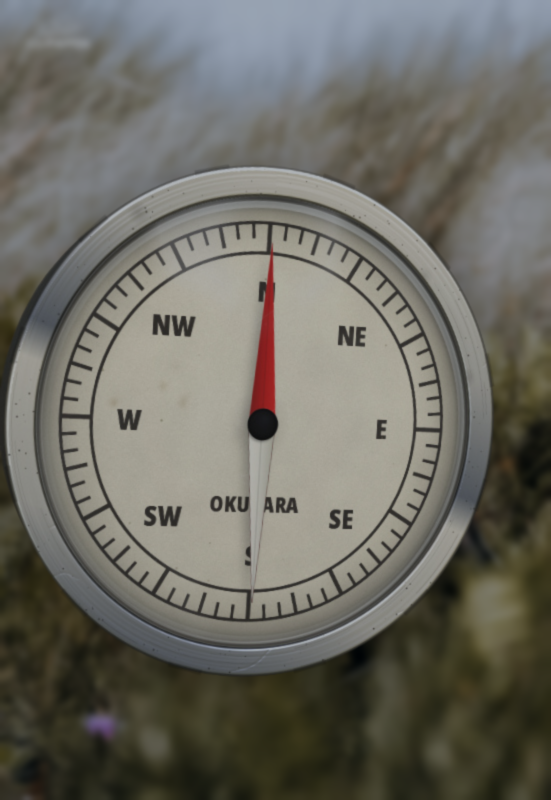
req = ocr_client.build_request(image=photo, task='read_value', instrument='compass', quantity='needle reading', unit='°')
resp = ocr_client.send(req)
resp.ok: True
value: 0 °
